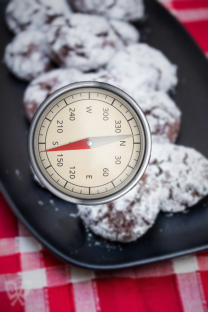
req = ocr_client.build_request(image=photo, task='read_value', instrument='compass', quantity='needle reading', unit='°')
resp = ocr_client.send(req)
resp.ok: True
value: 170 °
